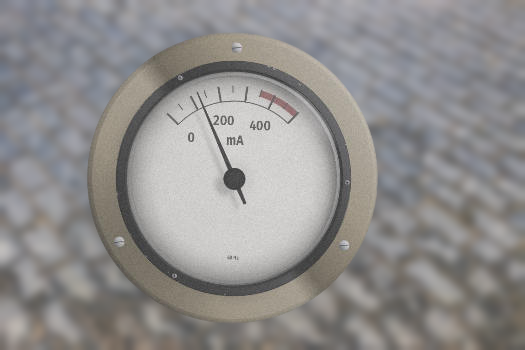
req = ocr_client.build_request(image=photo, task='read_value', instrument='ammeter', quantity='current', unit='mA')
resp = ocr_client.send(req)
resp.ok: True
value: 125 mA
